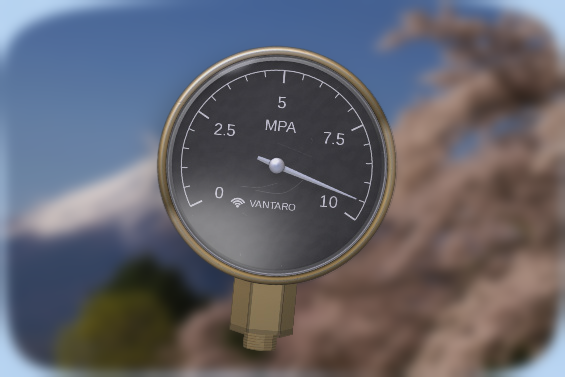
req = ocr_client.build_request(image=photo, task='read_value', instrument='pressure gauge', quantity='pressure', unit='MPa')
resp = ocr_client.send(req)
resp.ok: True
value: 9.5 MPa
